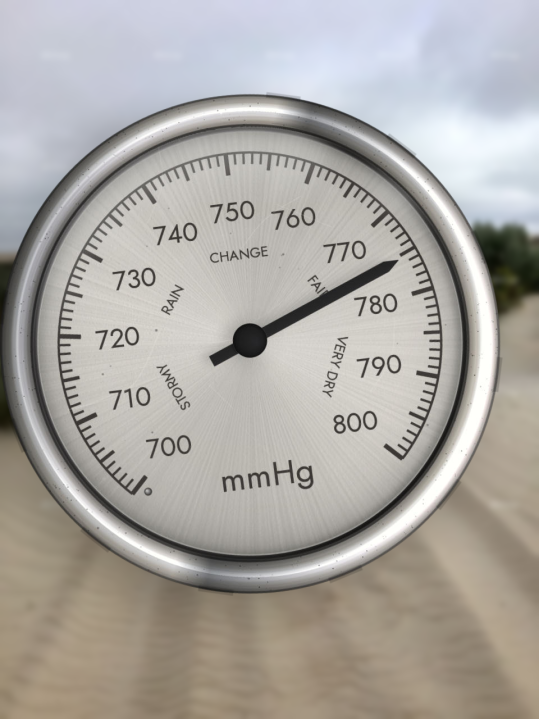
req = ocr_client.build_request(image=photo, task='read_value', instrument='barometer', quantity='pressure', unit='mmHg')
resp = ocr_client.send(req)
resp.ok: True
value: 775.5 mmHg
